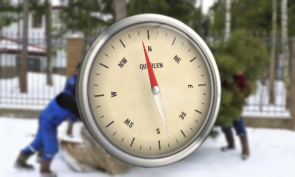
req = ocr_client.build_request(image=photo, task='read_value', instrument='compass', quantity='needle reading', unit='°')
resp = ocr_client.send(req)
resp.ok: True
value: 350 °
